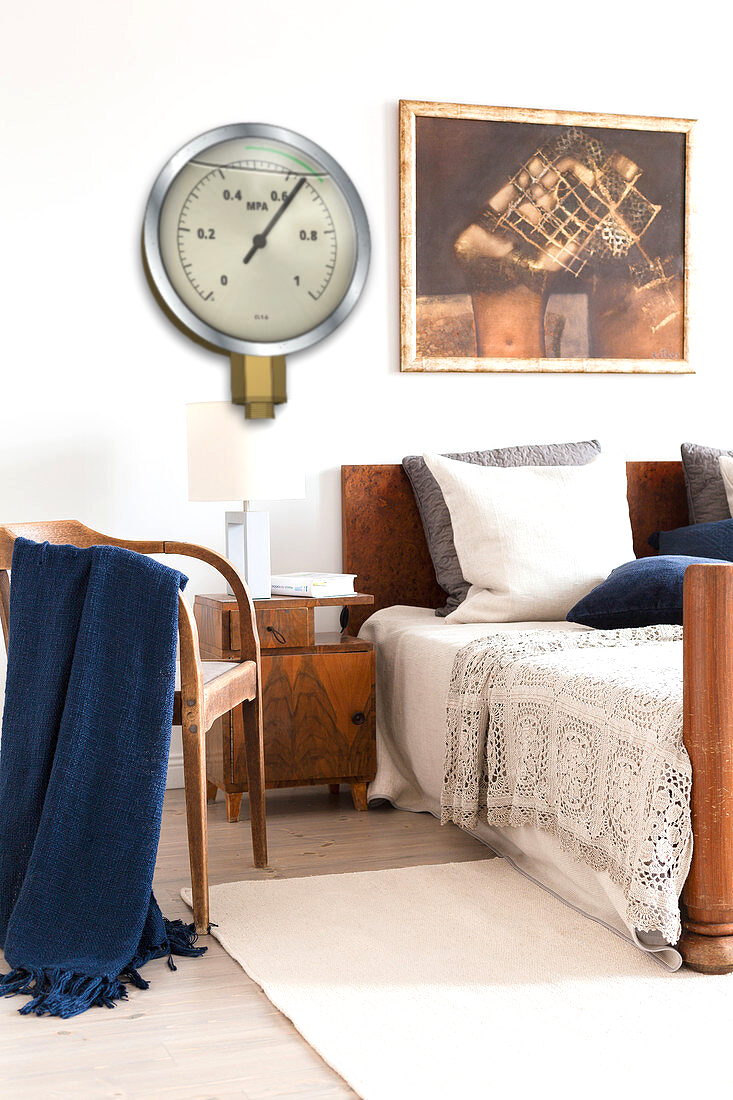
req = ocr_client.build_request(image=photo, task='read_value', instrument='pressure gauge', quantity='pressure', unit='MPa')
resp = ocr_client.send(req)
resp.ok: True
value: 0.64 MPa
